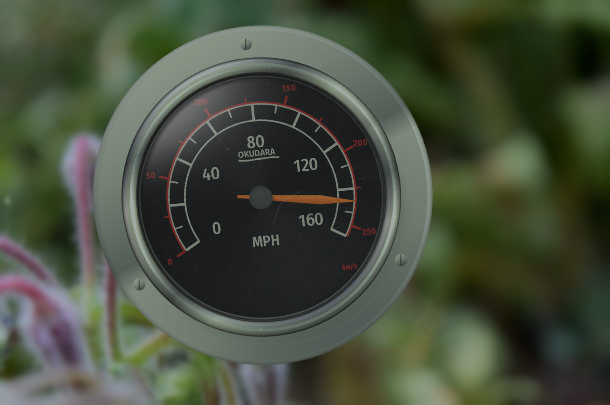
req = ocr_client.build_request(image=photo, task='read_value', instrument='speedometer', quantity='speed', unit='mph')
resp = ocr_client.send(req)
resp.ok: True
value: 145 mph
